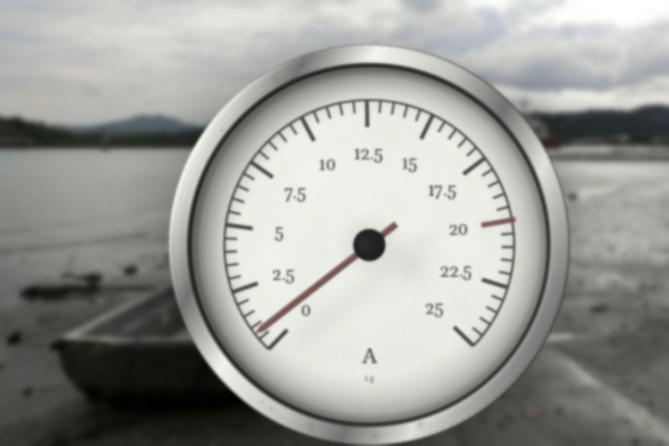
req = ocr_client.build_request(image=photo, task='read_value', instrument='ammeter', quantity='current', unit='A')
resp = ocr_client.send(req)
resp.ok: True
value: 0.75 A
